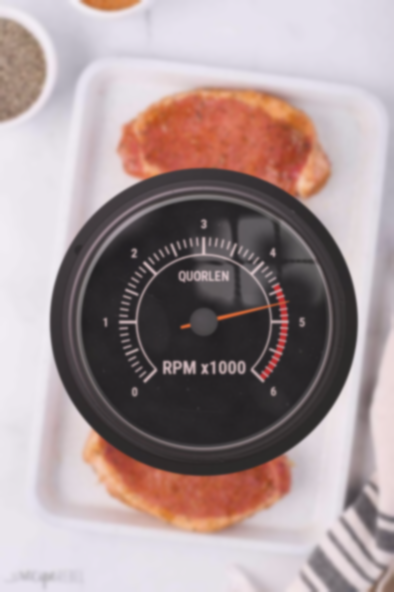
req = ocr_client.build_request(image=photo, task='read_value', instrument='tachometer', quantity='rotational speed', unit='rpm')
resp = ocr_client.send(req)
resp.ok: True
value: 4700 rpm
